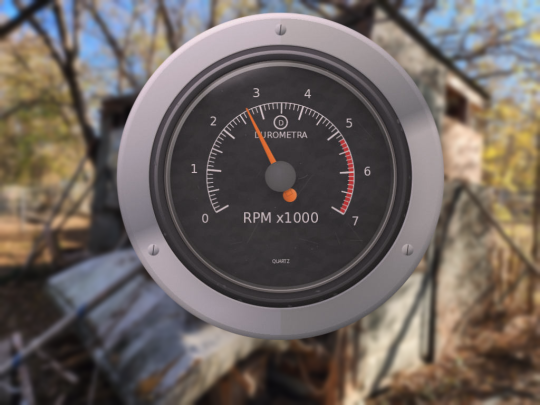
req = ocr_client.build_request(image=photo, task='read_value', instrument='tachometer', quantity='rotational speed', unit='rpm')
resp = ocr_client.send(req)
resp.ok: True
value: 2700 rpm
